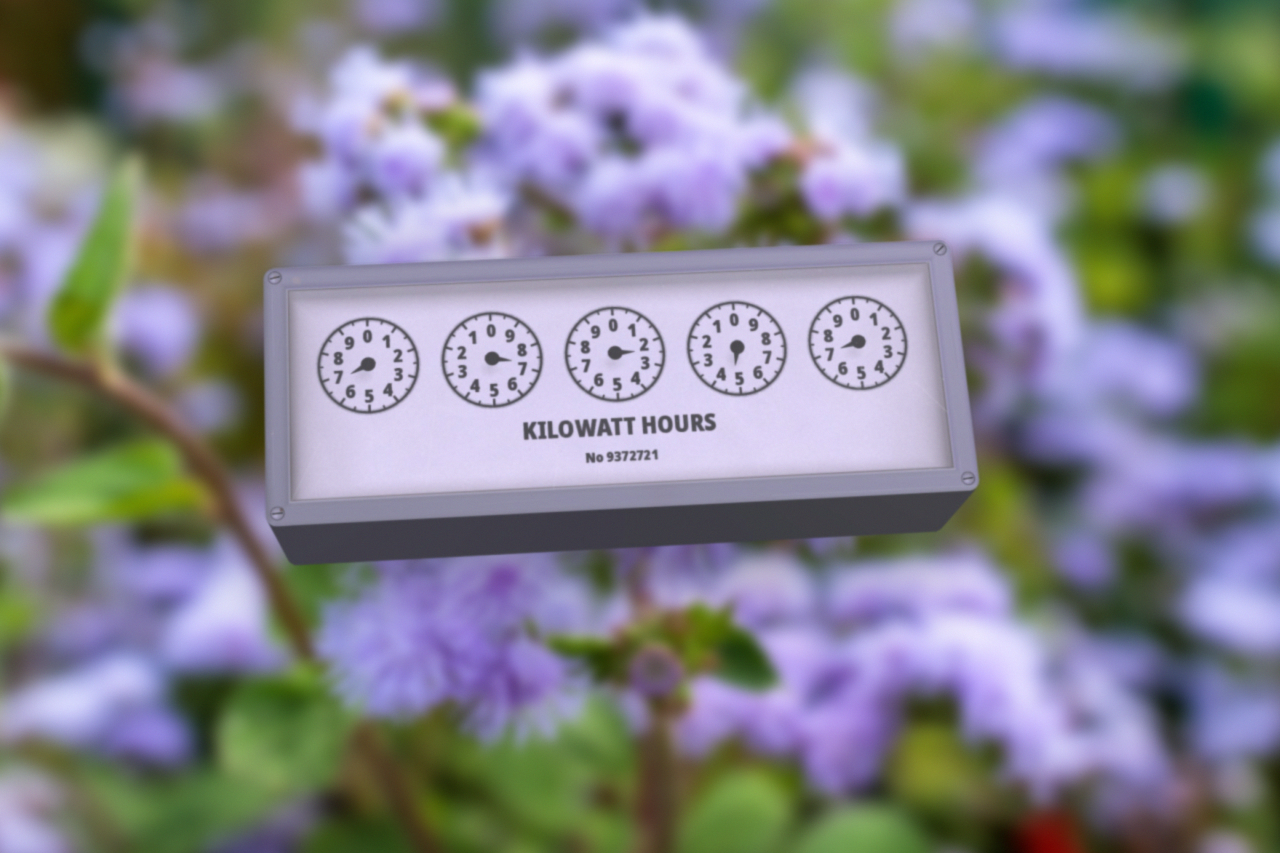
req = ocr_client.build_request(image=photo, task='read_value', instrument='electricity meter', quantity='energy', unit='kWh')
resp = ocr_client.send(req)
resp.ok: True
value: 67247 kWh
